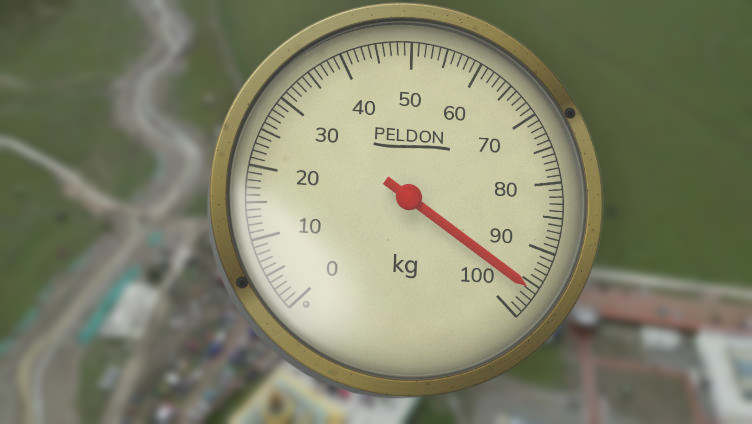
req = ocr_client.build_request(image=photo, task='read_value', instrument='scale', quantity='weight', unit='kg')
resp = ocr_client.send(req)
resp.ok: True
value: 96 kg
